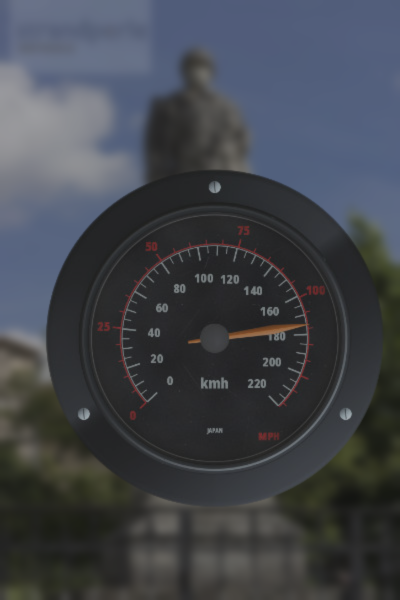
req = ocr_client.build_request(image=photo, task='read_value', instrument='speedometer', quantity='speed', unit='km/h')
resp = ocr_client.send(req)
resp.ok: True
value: 175 km/h
